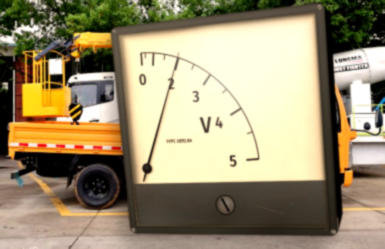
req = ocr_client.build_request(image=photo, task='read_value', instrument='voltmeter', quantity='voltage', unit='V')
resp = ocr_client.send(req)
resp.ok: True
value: 2 V
